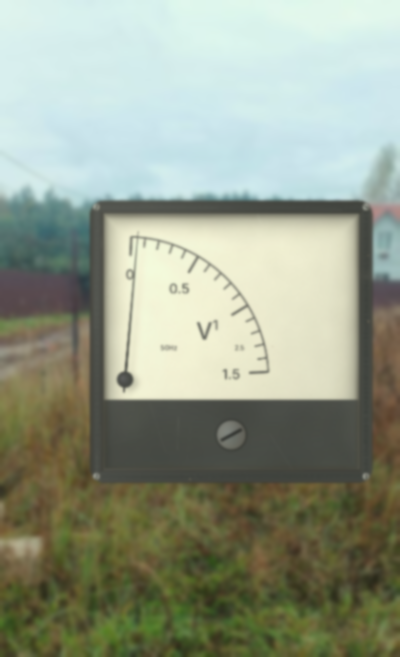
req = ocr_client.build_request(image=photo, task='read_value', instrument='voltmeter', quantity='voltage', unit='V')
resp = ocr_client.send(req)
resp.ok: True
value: 0.05 V
